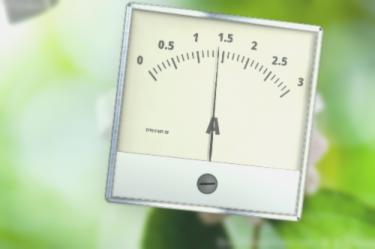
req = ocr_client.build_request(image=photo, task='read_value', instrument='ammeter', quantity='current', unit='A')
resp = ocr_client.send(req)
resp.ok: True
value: 1.4 A
